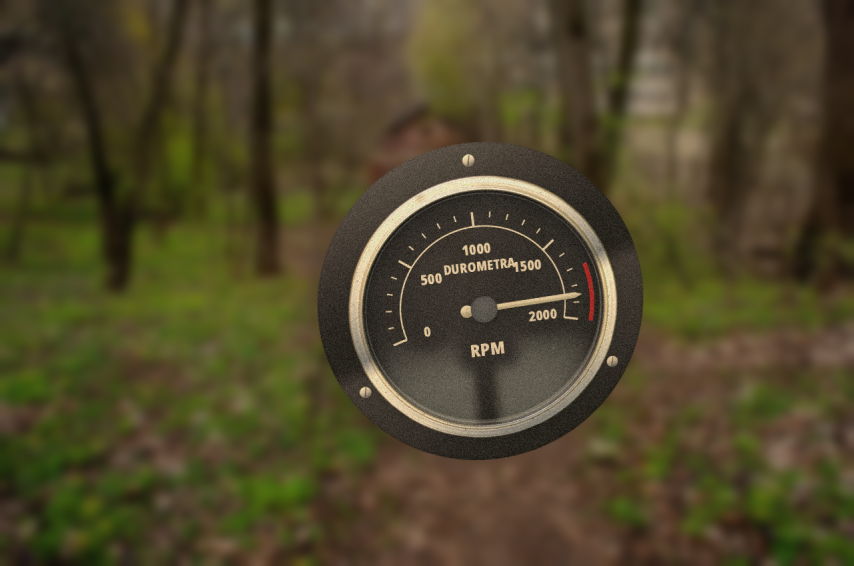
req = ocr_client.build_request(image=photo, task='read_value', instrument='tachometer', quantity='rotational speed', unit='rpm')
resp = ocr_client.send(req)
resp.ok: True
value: 1850 rpm
